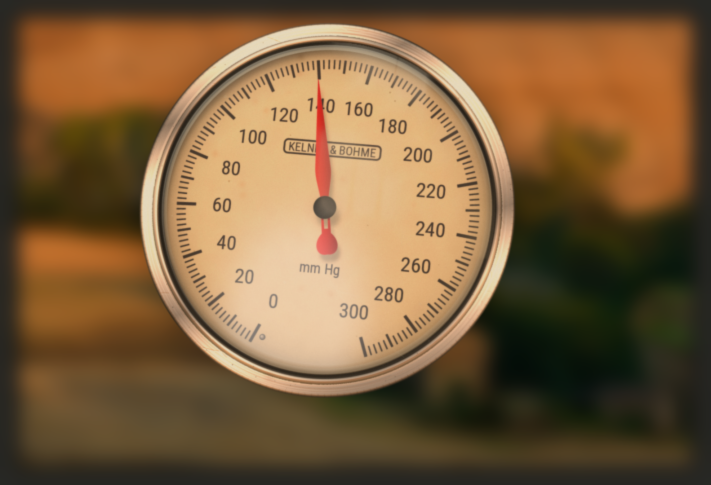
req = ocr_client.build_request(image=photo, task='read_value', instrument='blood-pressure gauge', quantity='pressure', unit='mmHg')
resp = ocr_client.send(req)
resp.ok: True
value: 140 mmHg
